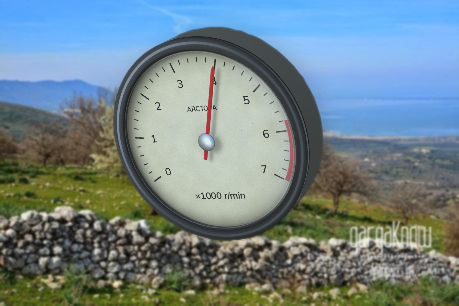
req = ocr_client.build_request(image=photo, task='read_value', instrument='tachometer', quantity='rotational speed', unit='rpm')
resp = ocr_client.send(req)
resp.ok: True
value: 4000 rpm
